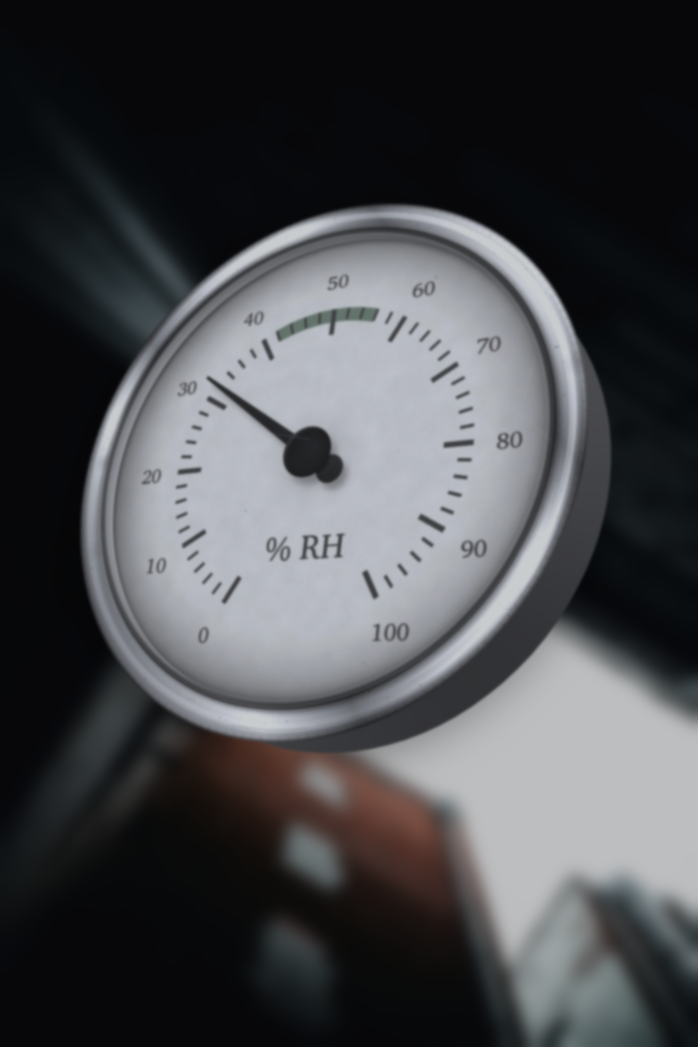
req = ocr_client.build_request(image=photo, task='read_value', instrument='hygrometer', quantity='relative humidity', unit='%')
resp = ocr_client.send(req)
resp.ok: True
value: 32 %
